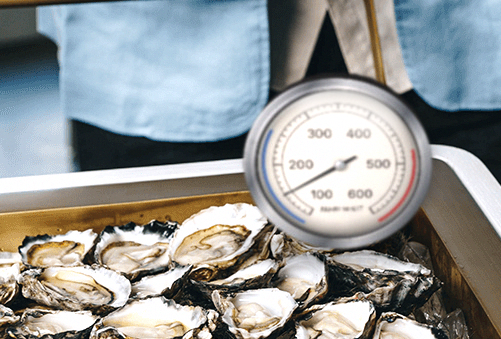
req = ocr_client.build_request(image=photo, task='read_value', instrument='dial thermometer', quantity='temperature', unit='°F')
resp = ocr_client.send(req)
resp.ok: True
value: 150 °F
